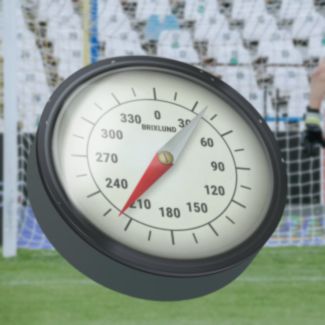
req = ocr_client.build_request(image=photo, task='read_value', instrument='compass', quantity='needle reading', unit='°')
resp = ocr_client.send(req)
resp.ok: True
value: 217.5 °
